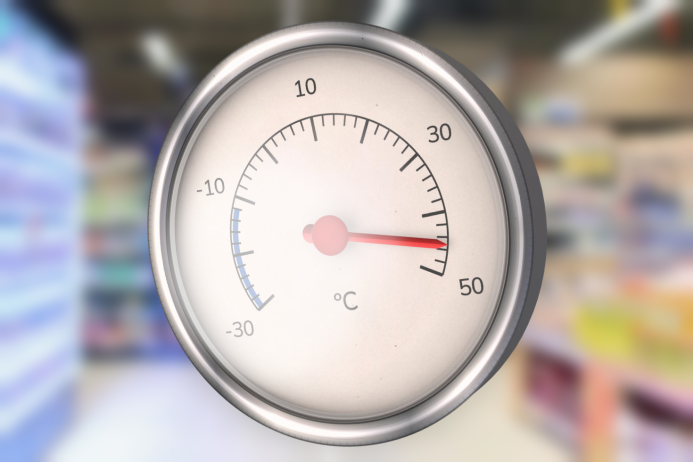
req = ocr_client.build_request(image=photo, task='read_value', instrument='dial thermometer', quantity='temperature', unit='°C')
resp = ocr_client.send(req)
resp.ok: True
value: 45 °C
